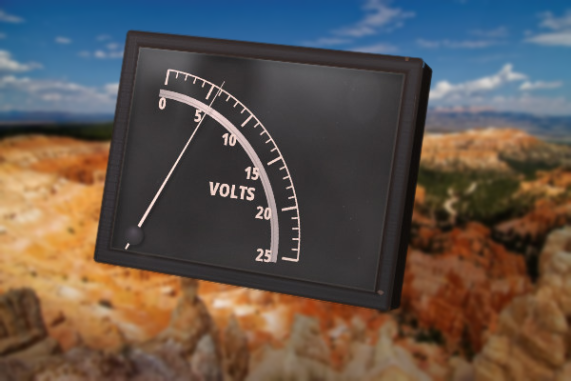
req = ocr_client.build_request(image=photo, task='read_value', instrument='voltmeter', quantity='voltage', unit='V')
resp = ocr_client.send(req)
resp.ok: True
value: 6 V
